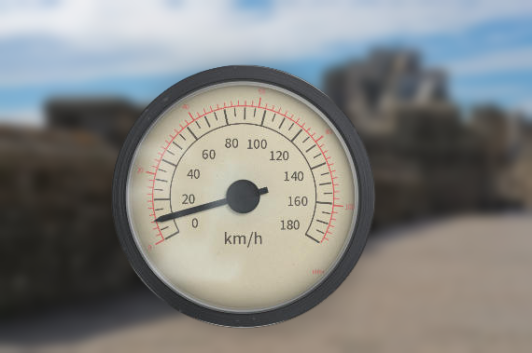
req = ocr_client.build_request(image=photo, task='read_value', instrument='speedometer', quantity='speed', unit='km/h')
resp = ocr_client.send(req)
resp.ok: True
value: 10 km/h
